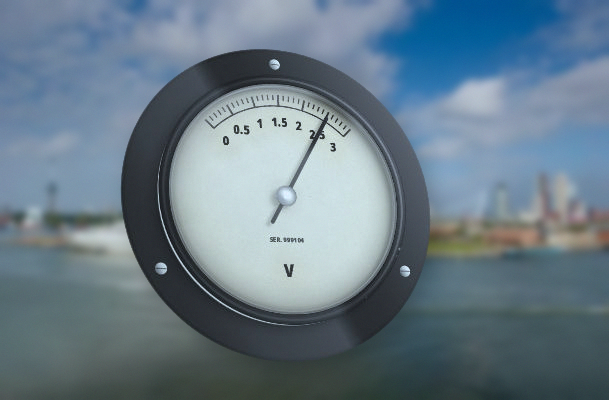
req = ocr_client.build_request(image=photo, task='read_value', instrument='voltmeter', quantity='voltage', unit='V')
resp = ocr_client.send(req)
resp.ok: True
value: 2.5 V
